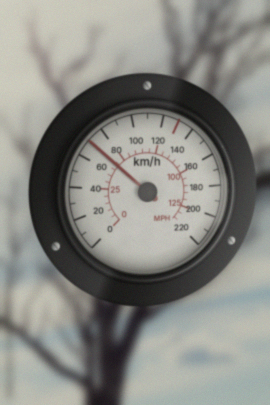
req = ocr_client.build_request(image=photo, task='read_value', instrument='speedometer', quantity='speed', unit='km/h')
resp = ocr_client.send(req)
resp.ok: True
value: 70 km/h
